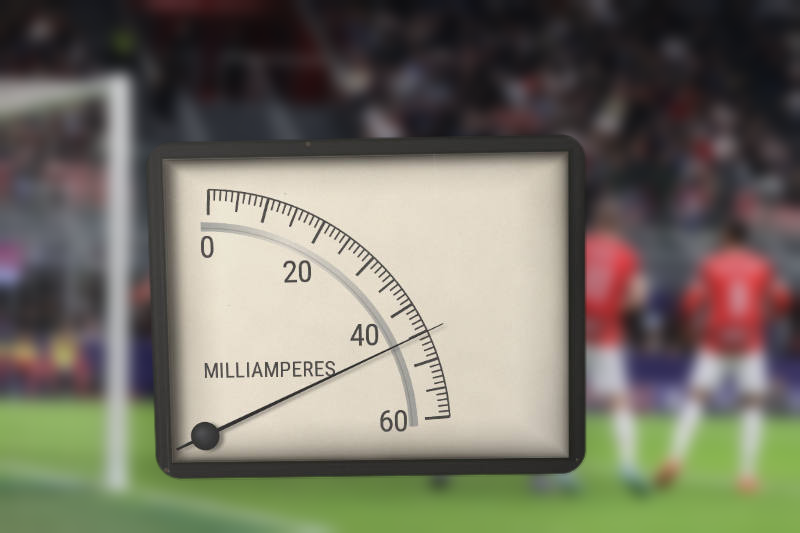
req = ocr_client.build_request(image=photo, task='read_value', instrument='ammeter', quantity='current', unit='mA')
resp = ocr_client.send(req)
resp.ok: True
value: 45 mA
